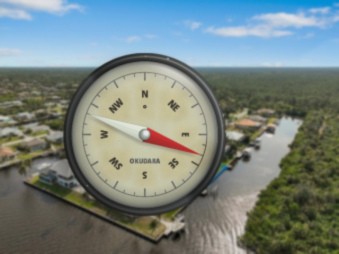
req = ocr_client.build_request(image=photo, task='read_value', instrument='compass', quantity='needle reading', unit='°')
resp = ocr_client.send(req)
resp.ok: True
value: 110 °
